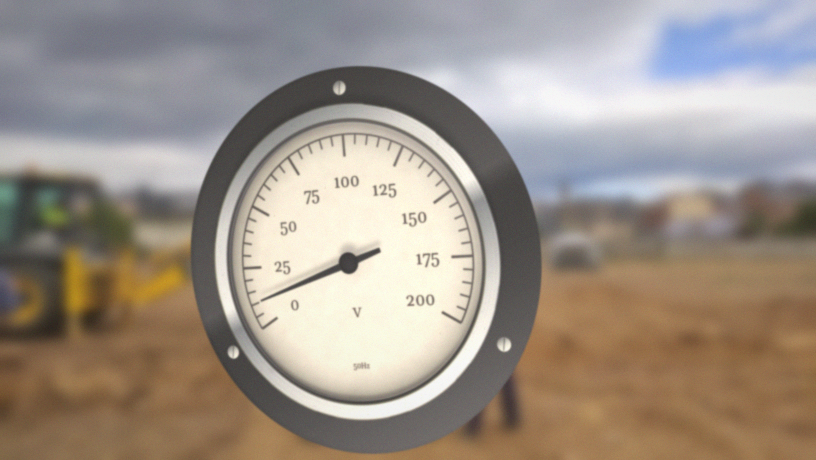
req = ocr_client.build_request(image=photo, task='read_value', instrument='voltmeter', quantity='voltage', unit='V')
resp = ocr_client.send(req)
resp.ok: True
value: 10 V
